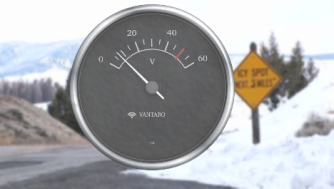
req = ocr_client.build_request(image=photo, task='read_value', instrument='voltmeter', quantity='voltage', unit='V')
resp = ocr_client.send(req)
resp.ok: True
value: 7.5 V
